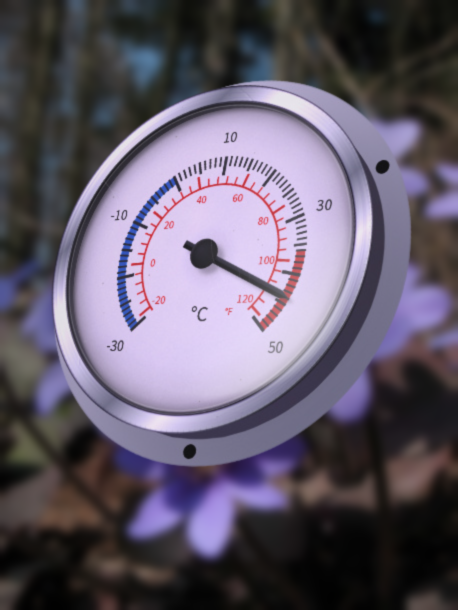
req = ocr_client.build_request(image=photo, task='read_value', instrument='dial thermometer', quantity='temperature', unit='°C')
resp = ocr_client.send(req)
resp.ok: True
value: 44 °C
